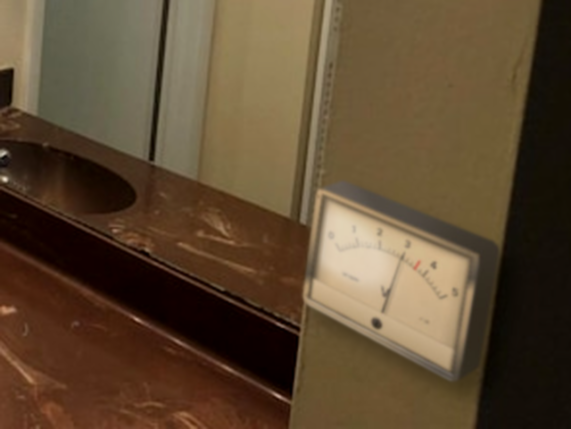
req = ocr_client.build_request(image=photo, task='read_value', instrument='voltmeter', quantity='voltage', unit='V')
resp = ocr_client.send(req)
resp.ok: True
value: 3 V
